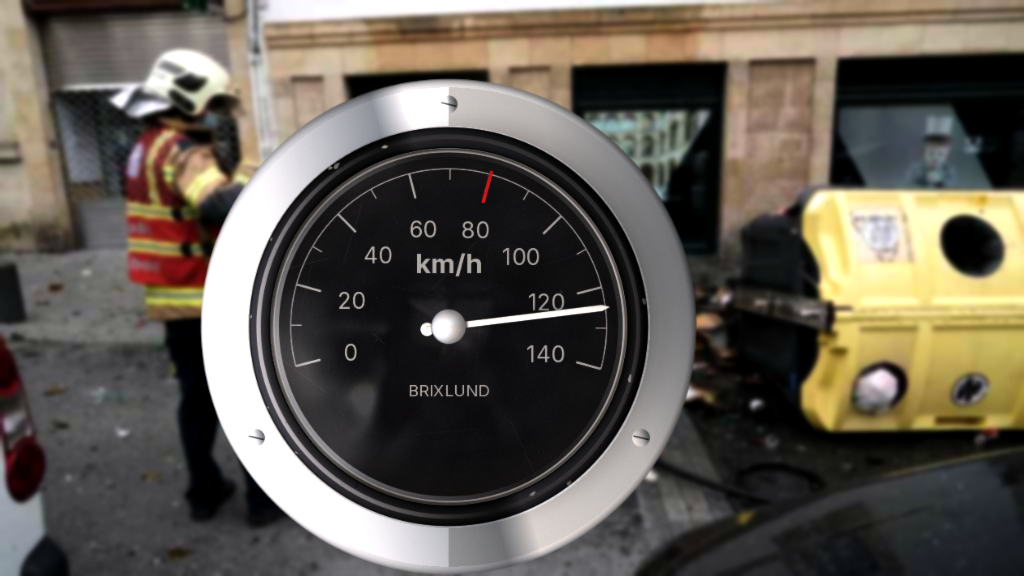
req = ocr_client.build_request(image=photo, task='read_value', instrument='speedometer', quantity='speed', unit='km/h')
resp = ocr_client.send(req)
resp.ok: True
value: 125 km/h
